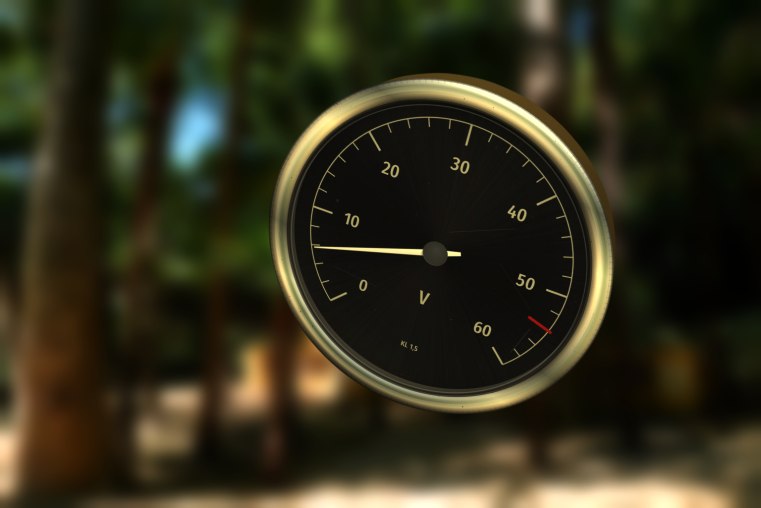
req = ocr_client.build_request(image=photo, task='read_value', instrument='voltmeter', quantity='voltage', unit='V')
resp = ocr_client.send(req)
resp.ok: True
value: 6 V
